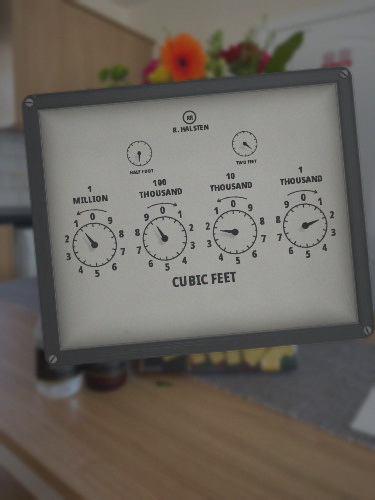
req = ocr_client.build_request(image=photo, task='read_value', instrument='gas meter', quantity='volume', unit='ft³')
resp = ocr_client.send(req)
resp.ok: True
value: 92200 ft³
